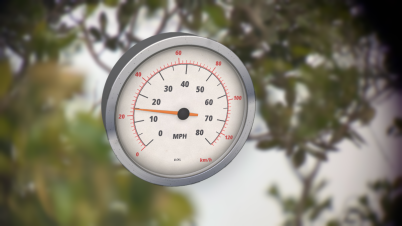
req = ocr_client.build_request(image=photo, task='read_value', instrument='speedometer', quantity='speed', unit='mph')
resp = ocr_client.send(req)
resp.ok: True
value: 15 mph
